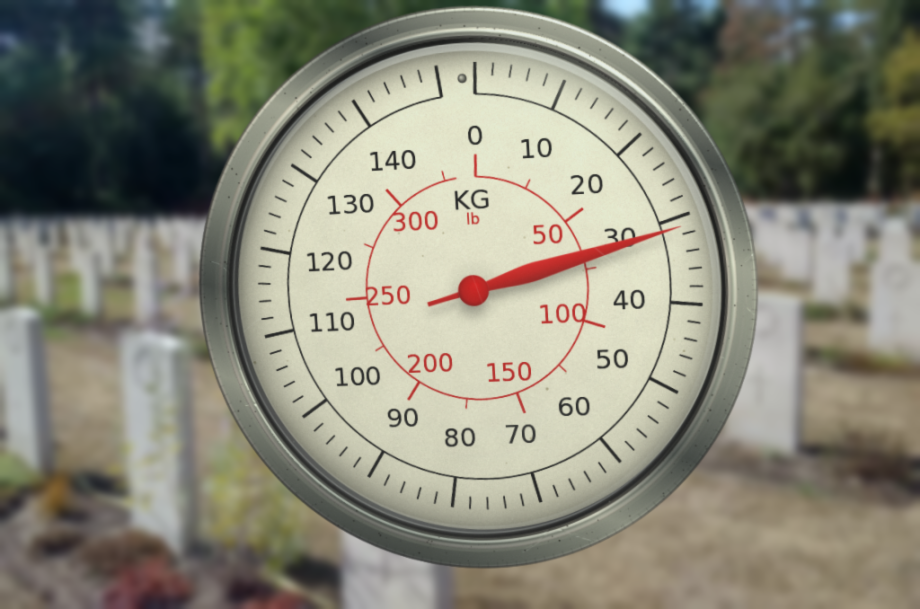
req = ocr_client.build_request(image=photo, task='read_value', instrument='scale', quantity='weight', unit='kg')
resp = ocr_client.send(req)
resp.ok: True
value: 31 kg
